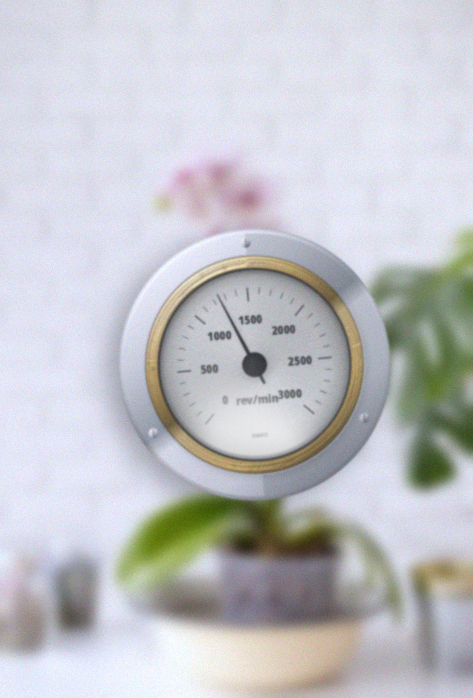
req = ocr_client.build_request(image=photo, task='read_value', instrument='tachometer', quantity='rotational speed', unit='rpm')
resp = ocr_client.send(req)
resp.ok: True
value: 1250 rpm
